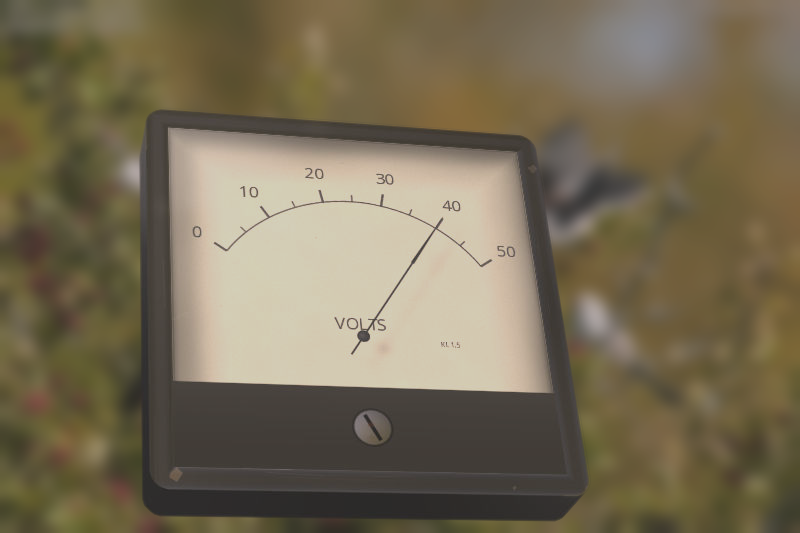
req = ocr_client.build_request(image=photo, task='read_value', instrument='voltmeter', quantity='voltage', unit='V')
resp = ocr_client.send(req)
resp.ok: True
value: 40 V
